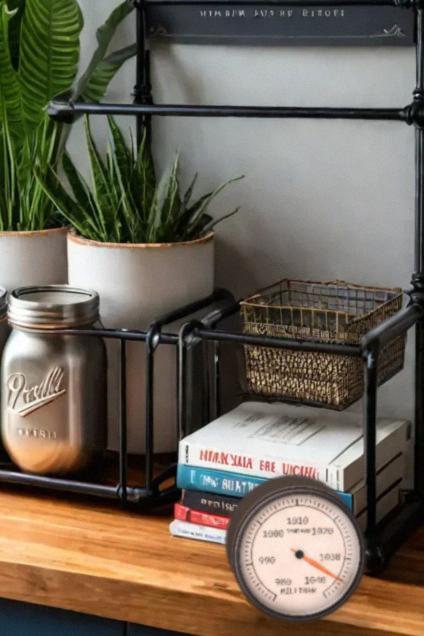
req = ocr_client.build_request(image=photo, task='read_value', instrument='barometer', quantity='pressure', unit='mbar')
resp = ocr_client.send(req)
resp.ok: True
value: 1035 mbar
